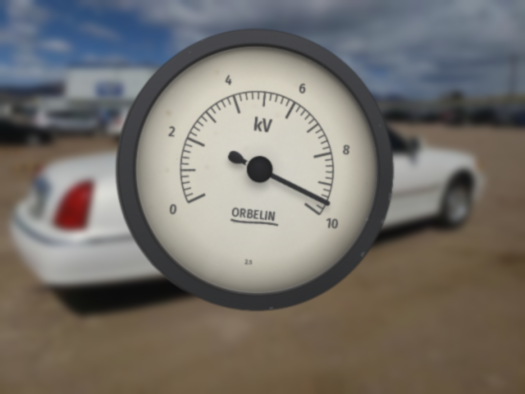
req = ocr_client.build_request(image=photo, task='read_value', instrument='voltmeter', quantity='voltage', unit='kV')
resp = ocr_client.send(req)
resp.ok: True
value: 9.6 kV
